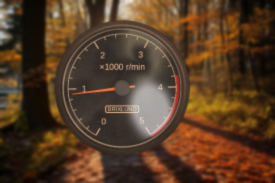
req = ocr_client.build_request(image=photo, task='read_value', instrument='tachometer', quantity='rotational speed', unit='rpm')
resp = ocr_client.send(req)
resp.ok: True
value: 900 rpm
